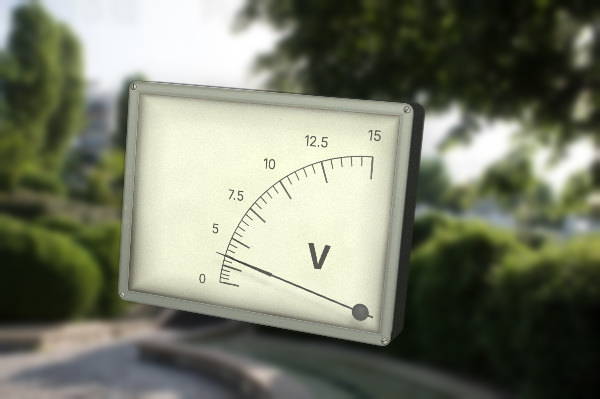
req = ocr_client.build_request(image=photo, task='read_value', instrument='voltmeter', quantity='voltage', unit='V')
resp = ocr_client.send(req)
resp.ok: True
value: 3.5 V
